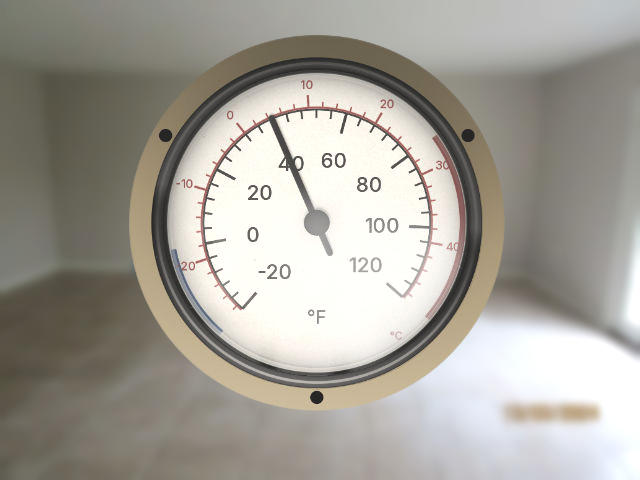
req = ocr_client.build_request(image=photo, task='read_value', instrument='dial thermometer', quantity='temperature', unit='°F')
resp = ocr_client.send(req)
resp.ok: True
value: 40 °F
